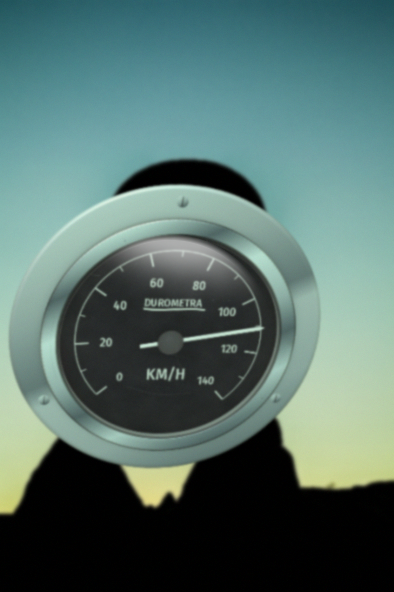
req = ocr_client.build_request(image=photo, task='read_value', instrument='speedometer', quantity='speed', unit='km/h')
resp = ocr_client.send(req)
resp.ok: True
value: 110 km/h
